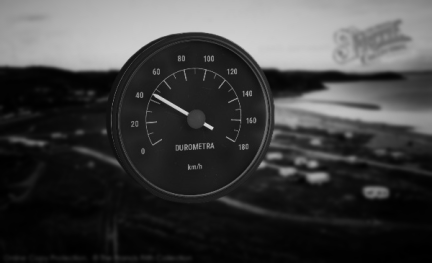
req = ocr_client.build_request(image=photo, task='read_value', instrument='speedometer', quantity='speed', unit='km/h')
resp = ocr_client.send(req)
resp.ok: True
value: 45 km/h
